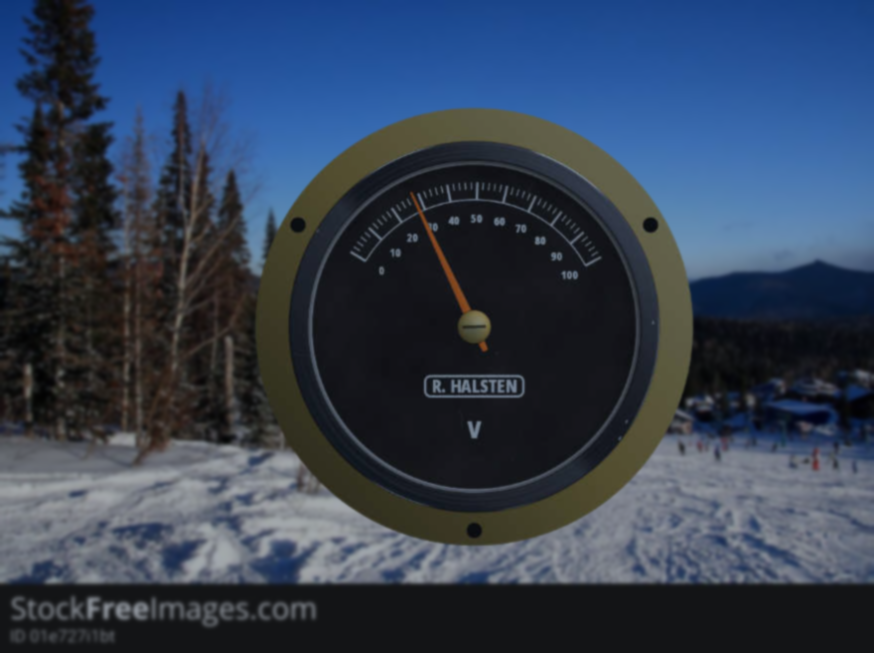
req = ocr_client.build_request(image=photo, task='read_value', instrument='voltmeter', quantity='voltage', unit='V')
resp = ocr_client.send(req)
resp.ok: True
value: 28 V
